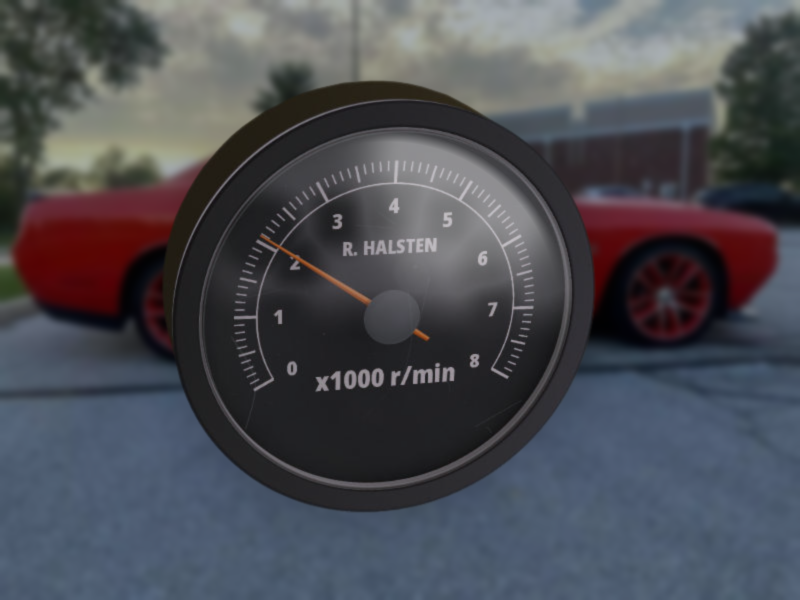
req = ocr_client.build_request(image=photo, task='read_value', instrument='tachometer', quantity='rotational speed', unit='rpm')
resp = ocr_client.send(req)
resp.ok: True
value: 2100 rpm
